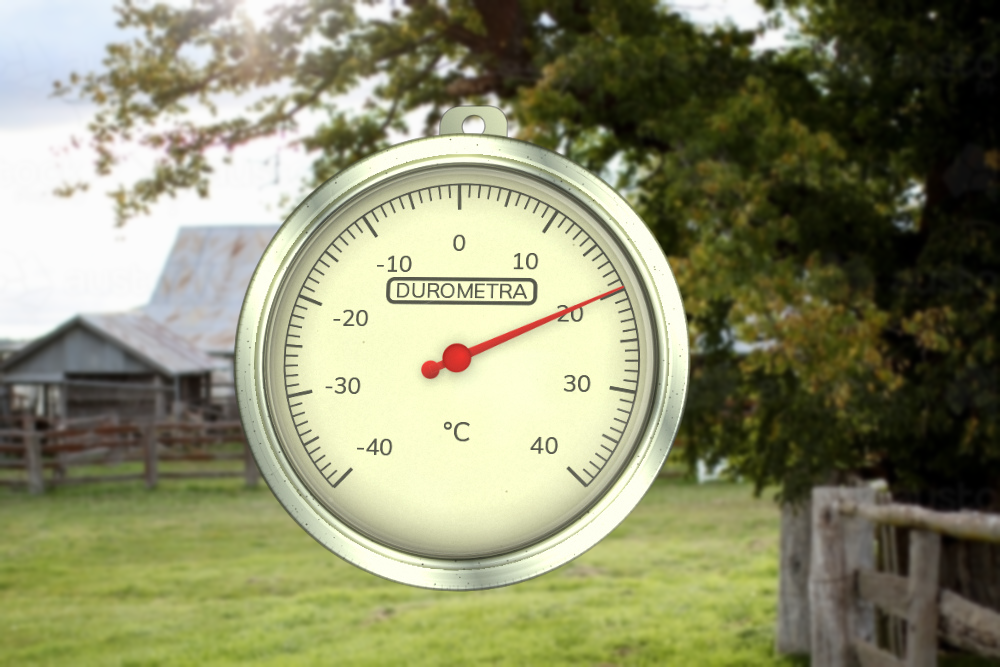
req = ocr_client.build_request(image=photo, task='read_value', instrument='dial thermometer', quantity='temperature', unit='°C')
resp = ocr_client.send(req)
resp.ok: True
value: 20 °C
